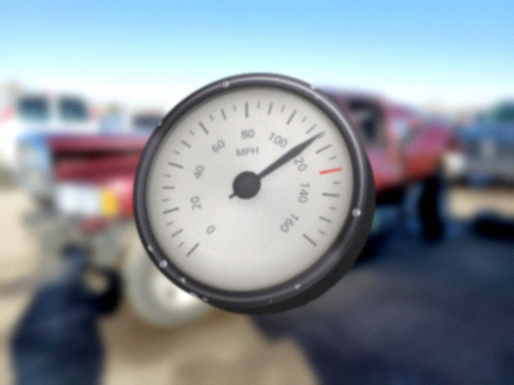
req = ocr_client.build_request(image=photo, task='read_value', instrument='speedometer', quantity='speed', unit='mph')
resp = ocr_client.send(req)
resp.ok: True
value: 115 mph
